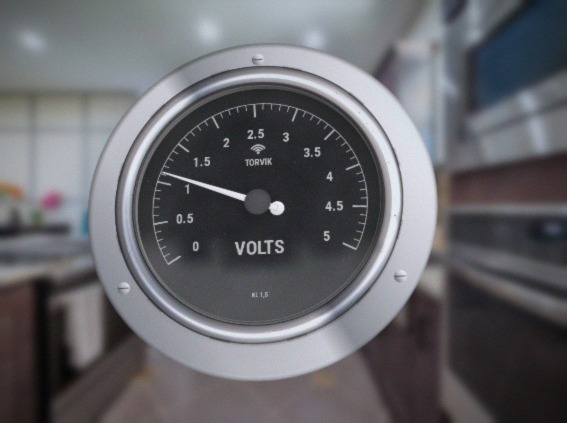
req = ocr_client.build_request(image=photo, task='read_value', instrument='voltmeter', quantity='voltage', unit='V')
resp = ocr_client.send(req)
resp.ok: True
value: 1.1 V
